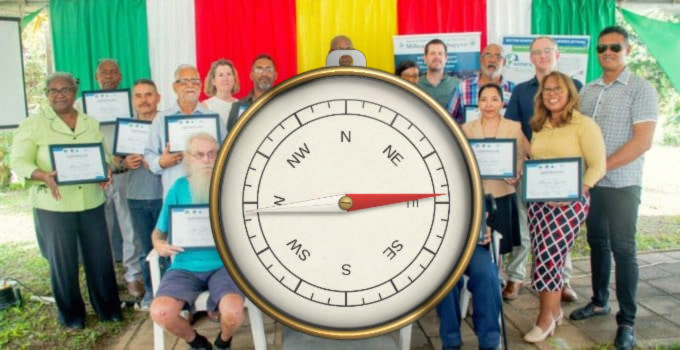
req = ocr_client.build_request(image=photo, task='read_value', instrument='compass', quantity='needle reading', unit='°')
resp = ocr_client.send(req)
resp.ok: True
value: 85 °
